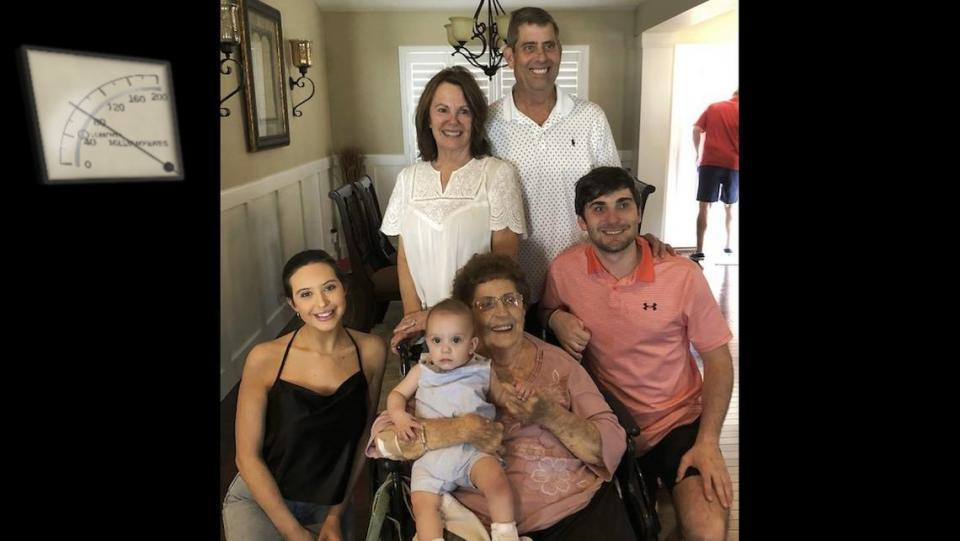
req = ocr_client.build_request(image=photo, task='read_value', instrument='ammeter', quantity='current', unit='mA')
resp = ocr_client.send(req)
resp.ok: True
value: 80 mA
